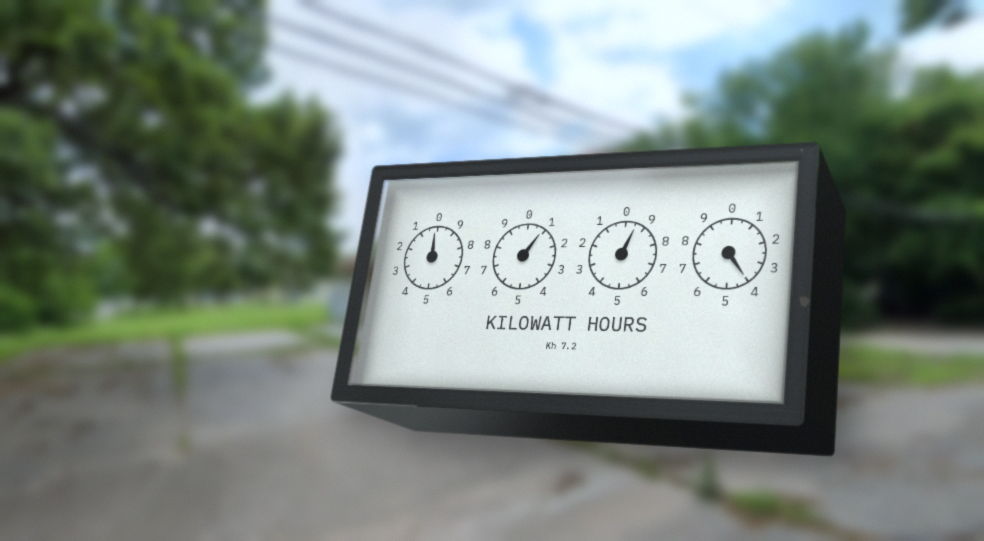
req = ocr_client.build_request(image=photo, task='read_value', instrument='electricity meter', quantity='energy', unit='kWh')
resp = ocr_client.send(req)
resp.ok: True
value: 94 kWh
